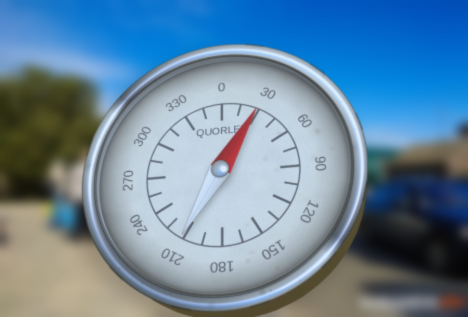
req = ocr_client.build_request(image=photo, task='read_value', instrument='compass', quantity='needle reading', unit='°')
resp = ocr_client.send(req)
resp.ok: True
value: 30 °
